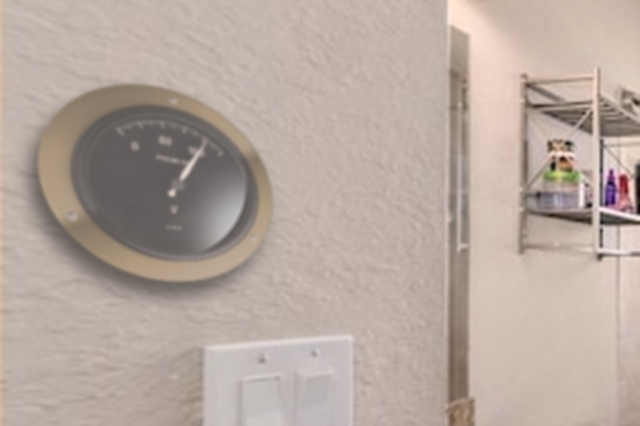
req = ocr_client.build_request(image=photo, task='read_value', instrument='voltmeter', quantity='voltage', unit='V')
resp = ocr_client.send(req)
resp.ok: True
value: 160 V
